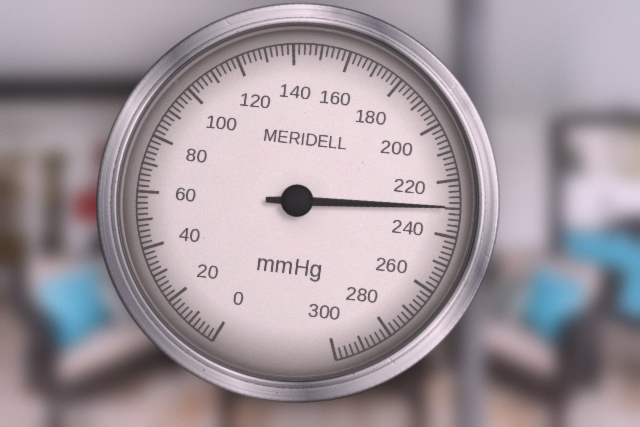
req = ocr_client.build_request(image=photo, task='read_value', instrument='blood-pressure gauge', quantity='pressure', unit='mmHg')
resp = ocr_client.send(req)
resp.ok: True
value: 230 mmHg
